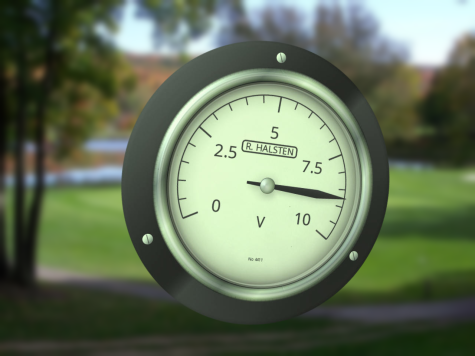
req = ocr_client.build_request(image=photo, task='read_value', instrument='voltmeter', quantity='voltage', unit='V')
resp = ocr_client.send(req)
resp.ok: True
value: 8.75 V
